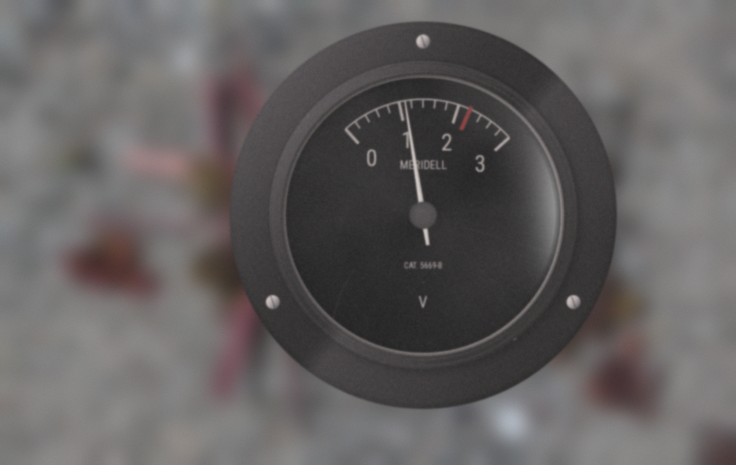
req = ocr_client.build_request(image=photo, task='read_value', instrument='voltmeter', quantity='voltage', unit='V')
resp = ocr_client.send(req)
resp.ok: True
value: 1.1 V
